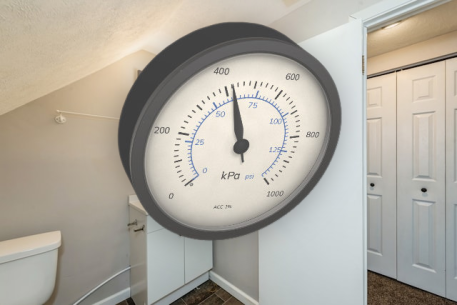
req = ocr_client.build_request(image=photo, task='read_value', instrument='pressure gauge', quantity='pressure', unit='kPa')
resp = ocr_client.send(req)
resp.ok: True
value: 420 kPa
